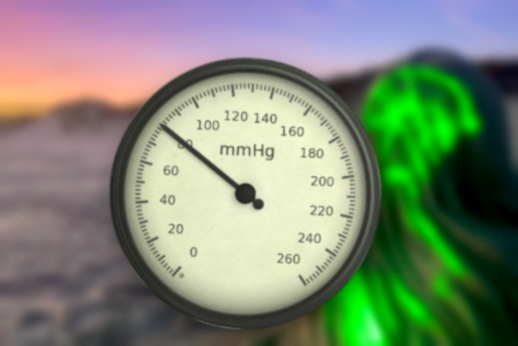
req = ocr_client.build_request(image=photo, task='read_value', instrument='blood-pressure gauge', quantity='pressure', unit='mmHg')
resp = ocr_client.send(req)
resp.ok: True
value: 80 mmHg
